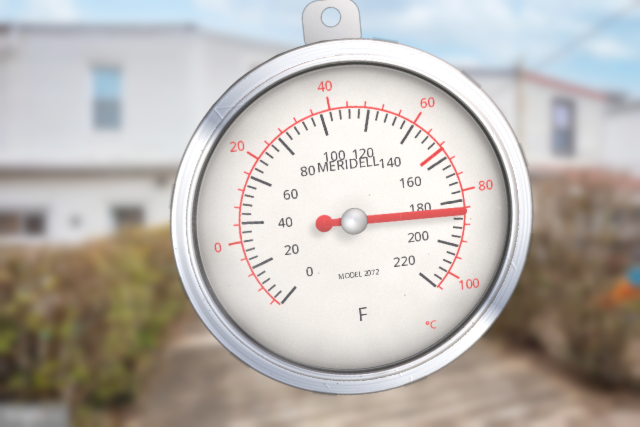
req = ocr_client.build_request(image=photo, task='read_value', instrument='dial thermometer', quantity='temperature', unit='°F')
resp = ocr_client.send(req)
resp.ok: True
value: 184 °F
